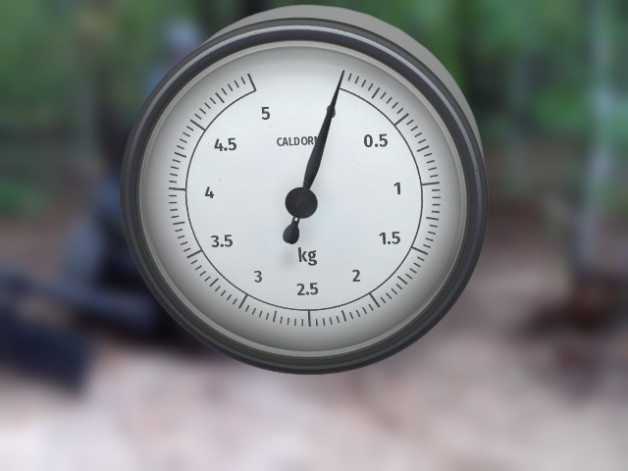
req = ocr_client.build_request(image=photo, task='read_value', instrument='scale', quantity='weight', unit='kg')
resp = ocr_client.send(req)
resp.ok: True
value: 0 kg
